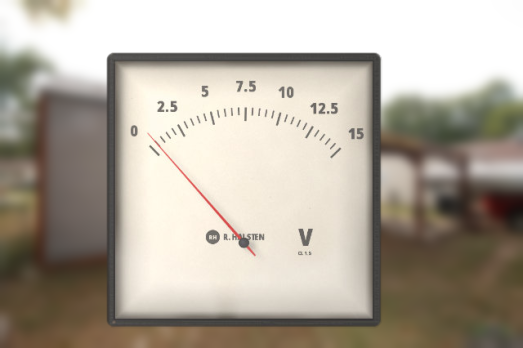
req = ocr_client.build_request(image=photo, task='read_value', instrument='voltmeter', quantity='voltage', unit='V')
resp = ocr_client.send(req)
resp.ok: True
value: 0.5 V
